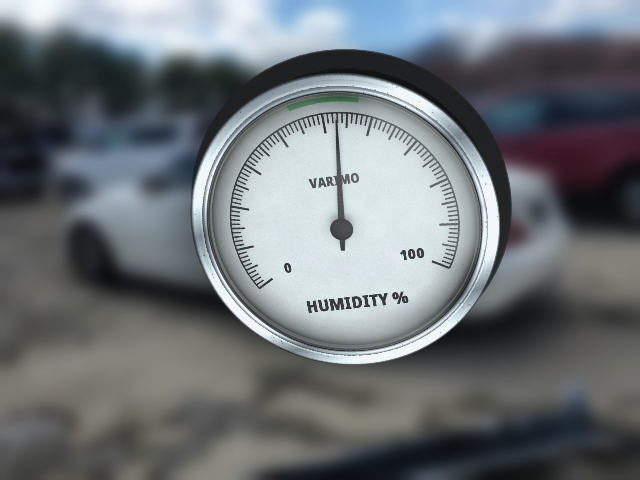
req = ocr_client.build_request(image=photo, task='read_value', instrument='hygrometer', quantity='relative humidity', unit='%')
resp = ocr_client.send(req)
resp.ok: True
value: 53 %
